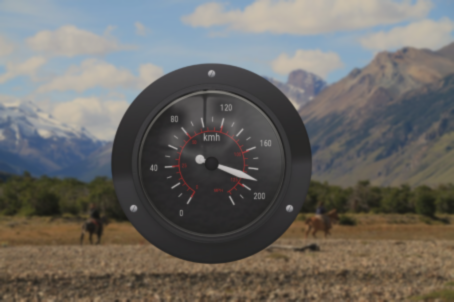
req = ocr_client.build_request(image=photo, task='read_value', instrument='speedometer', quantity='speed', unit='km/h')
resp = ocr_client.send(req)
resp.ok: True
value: 190 km/h
